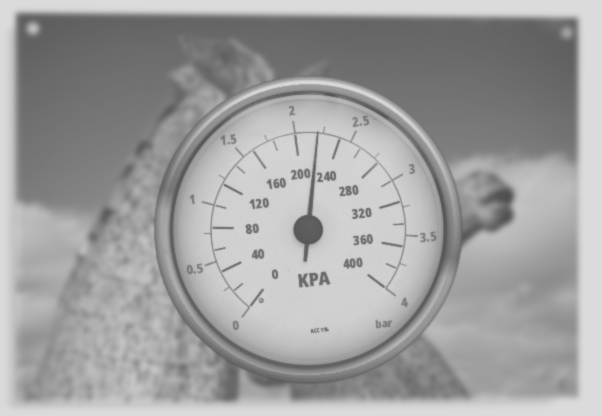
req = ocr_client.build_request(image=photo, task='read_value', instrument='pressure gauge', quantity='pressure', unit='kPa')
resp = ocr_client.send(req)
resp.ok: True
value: 220 kPa
